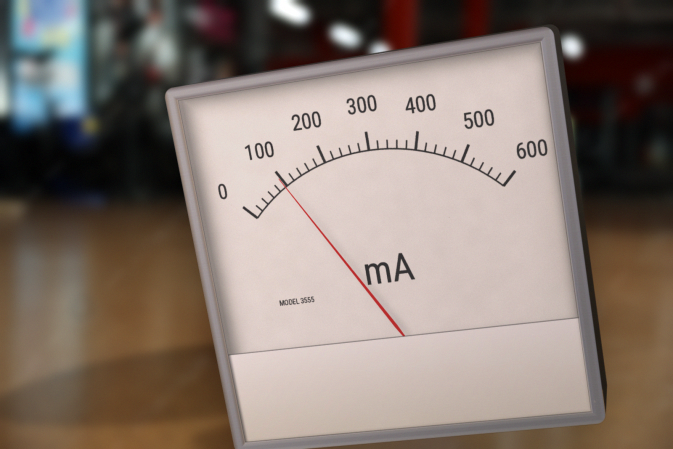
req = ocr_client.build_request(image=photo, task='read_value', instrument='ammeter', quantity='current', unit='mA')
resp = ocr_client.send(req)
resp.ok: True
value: 100 mA
